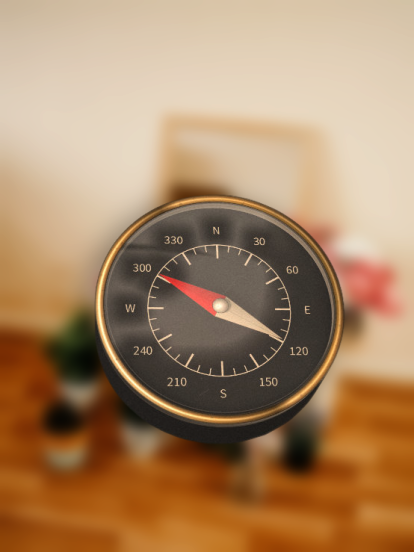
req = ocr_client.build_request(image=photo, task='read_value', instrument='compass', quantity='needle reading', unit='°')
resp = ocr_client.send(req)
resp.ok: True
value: 300 °
